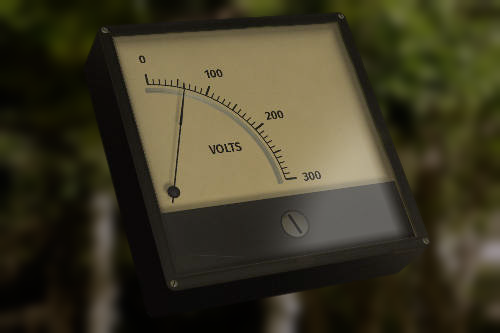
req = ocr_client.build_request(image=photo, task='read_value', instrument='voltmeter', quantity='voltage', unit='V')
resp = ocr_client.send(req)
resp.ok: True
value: 60 V
